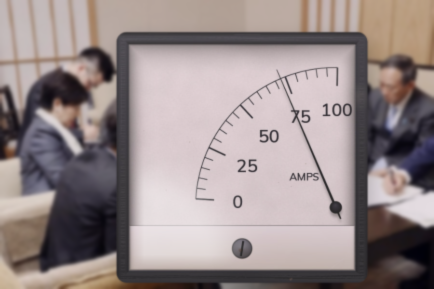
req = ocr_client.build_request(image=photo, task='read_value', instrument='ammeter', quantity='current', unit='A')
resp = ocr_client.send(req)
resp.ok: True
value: 72.5 A
